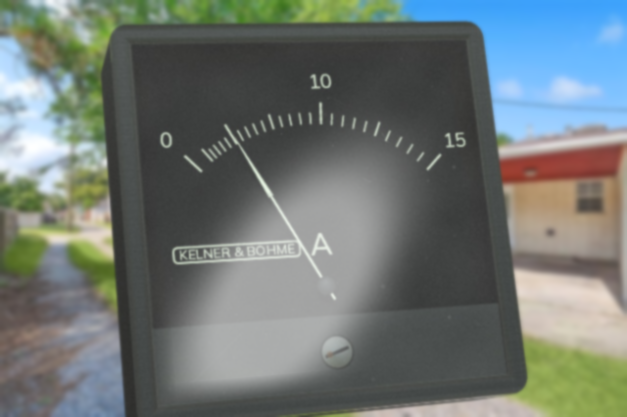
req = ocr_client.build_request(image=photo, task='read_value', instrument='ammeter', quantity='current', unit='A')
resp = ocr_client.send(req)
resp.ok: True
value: 5 A
